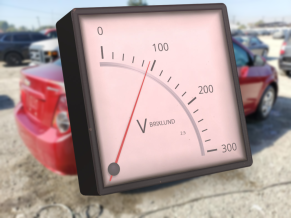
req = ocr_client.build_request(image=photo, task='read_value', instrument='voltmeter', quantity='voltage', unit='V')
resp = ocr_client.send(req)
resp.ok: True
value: 90 V
